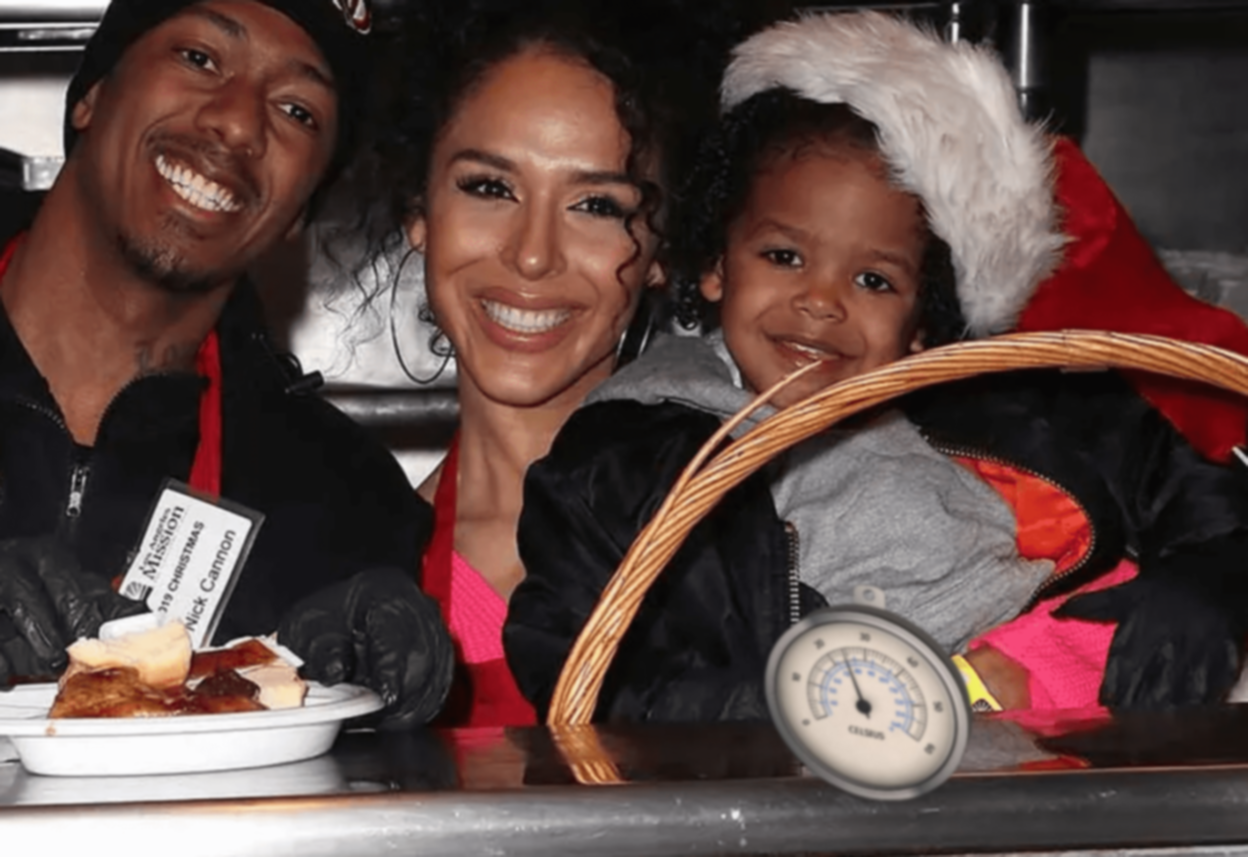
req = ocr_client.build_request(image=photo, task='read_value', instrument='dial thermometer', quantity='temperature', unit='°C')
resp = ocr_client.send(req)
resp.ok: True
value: 25 °C
